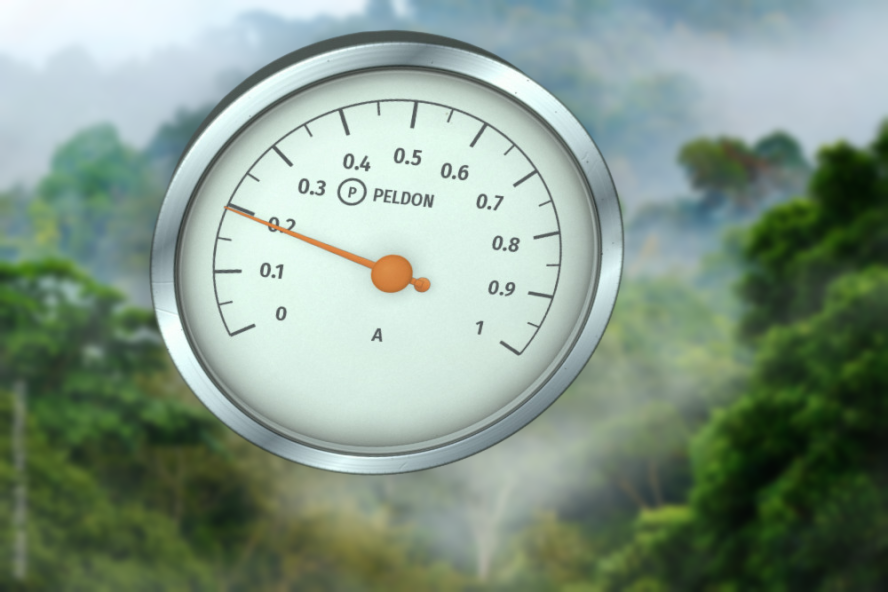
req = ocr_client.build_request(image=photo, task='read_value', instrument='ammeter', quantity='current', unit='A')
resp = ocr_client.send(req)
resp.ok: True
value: 0.2 A
